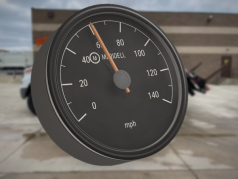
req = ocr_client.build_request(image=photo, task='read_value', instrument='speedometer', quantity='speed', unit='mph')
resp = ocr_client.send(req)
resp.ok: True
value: 60 mph
